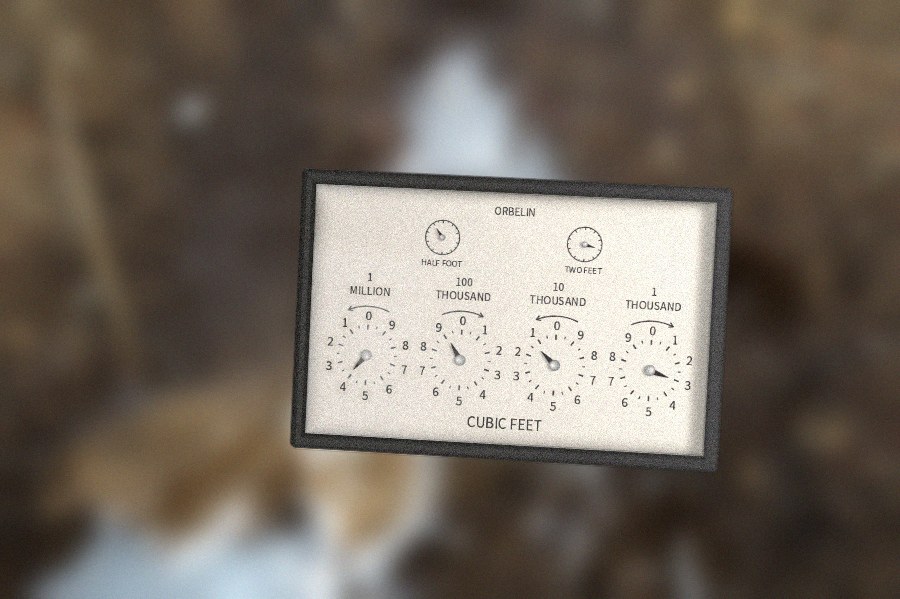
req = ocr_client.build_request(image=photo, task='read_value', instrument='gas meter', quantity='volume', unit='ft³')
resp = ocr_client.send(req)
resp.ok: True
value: 391300 ft³
